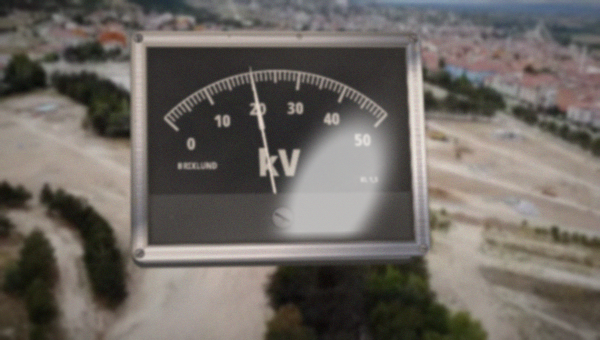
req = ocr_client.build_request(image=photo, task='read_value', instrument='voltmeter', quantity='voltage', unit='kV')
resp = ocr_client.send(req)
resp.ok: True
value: 20 kV
